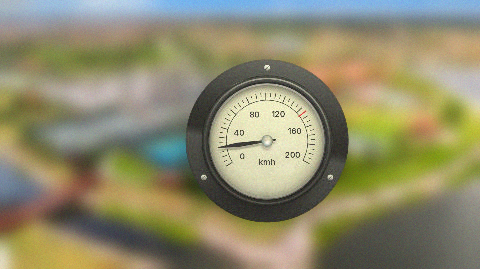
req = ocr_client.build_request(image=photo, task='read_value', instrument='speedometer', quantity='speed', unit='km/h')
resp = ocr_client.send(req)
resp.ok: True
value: 20 km/h
